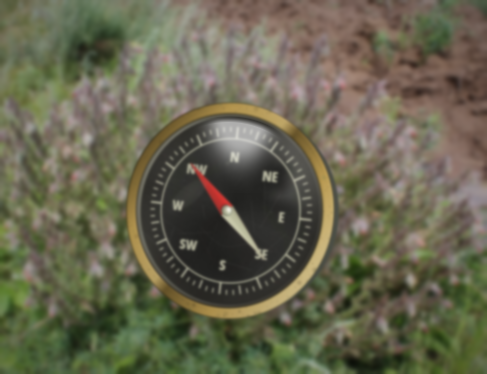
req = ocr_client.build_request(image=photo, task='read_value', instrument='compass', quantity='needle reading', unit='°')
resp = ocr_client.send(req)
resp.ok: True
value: 315 °
